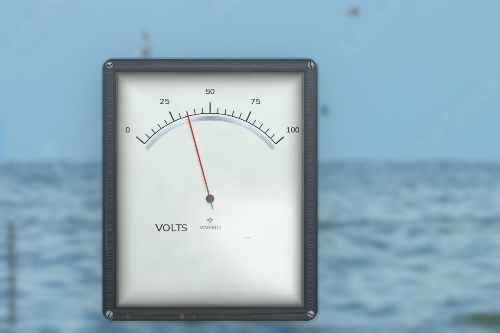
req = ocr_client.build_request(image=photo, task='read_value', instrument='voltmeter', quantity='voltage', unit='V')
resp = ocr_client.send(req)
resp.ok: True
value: 35 V
